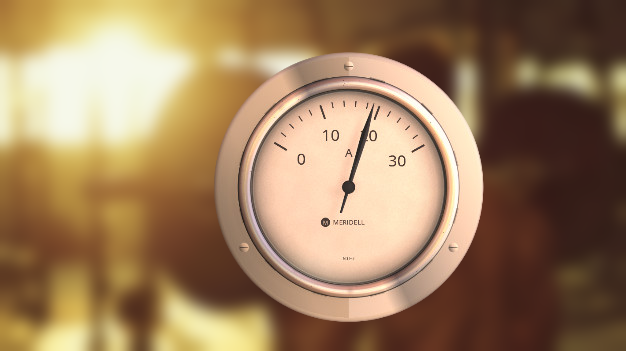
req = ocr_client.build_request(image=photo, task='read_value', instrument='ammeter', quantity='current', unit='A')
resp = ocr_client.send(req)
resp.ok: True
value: 19 A
